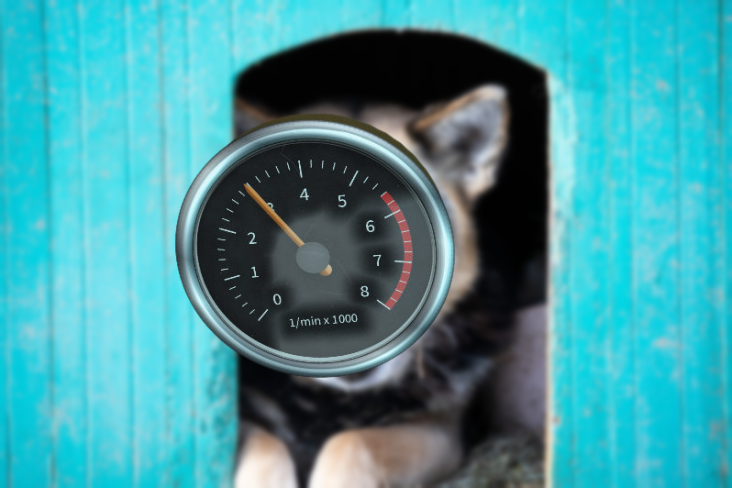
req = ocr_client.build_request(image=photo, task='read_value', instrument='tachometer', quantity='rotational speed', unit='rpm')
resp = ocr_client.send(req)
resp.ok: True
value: 3000 rpm
